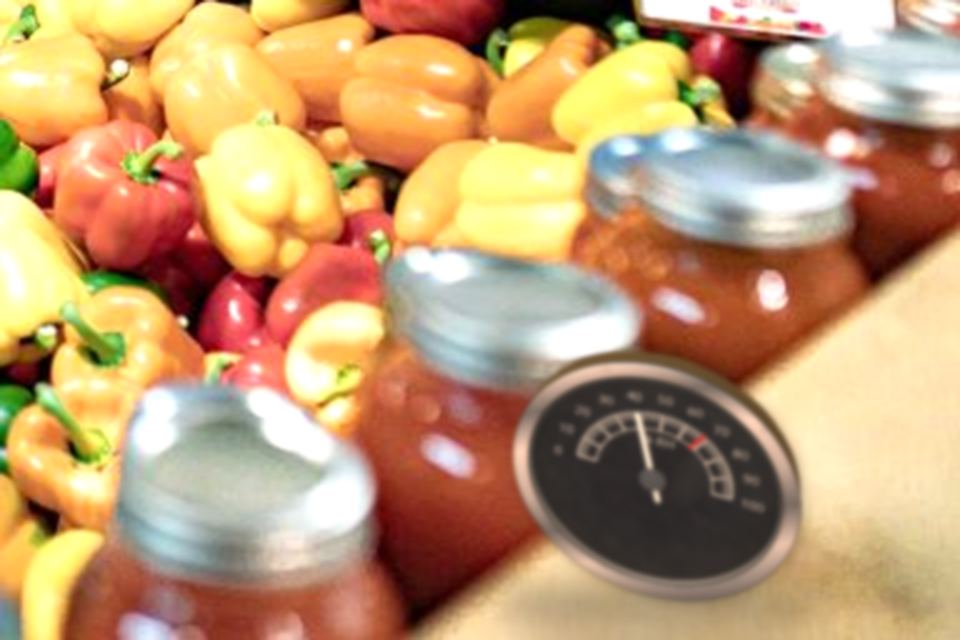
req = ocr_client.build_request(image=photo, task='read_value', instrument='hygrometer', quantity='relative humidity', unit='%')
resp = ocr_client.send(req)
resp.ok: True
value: 40 %
